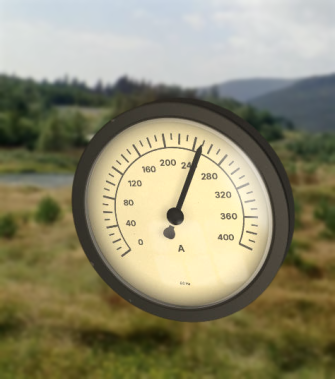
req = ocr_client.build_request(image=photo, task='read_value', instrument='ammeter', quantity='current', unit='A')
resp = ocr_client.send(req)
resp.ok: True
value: 250 A
